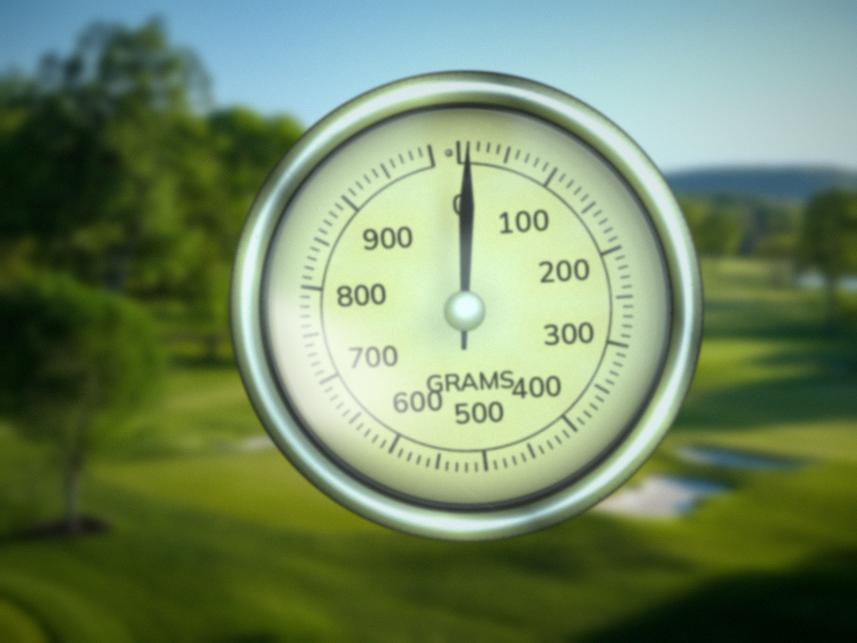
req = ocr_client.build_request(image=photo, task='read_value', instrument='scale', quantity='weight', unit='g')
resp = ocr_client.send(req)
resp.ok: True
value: 10 g
